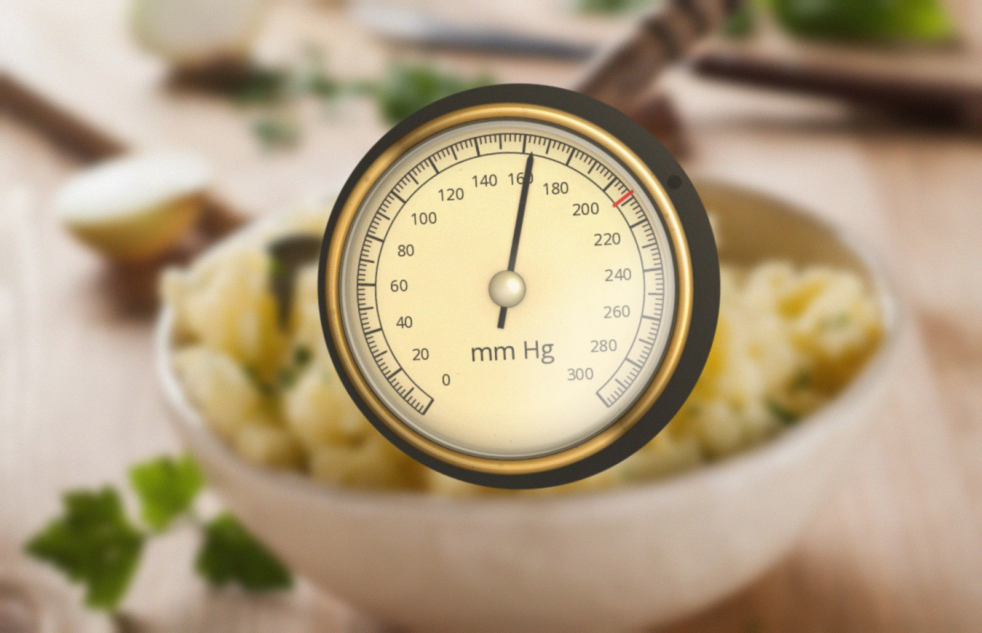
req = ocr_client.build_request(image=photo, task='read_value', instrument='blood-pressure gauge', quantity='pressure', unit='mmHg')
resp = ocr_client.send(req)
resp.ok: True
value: 164 mmHg
